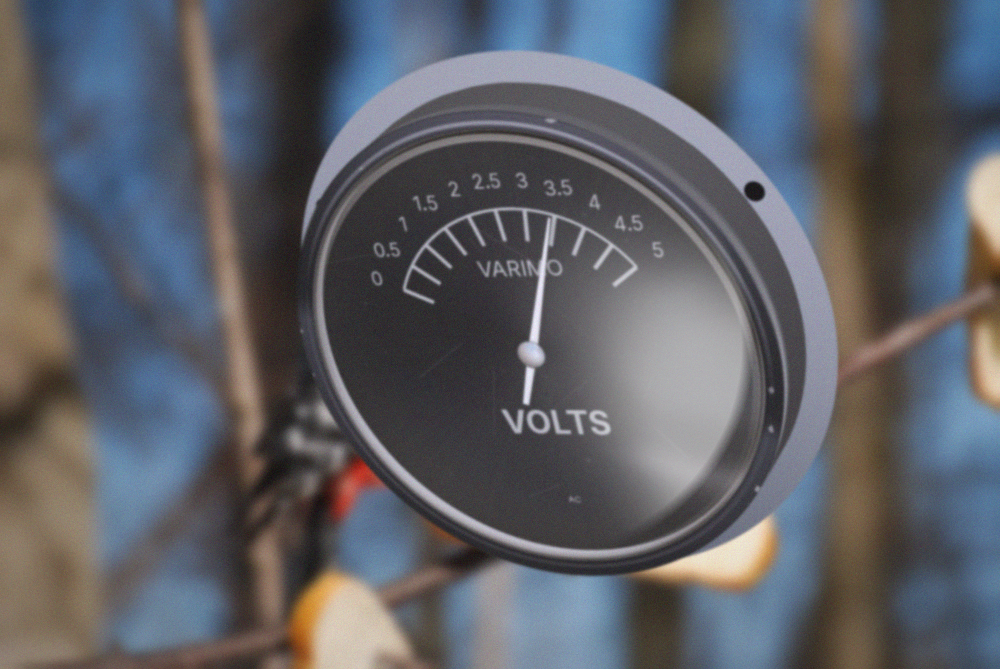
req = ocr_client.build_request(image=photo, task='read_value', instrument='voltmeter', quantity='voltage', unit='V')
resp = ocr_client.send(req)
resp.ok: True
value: 3.5 V
